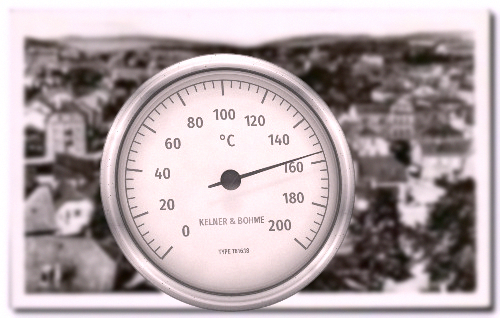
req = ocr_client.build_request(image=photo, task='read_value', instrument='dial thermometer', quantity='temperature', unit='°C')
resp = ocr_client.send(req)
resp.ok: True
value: 156 °C
